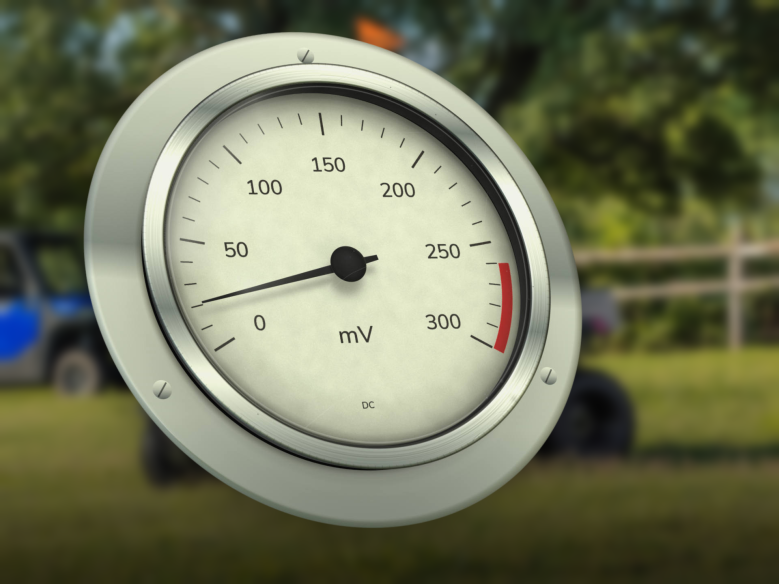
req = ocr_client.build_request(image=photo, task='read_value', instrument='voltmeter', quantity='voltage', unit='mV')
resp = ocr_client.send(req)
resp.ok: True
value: 20 mV
